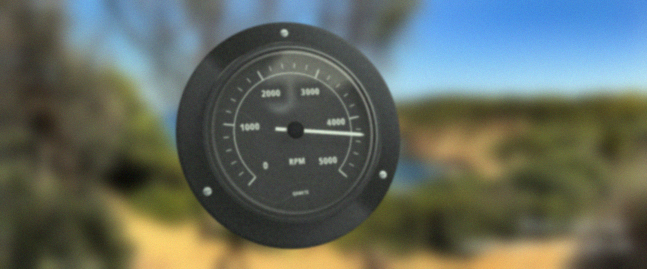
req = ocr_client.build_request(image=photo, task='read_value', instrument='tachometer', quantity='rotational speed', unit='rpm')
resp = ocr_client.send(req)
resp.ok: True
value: 4300 rpm
